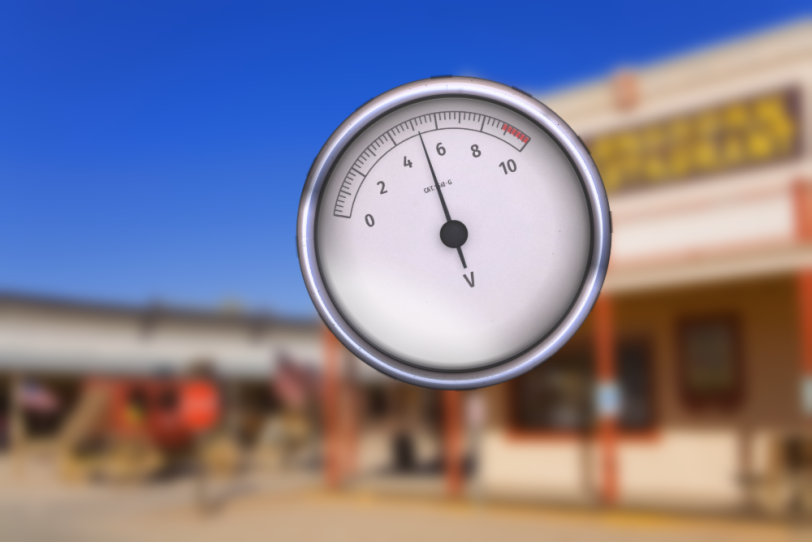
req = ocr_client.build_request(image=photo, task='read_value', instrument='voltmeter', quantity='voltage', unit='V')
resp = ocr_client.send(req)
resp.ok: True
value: 5.2 V
